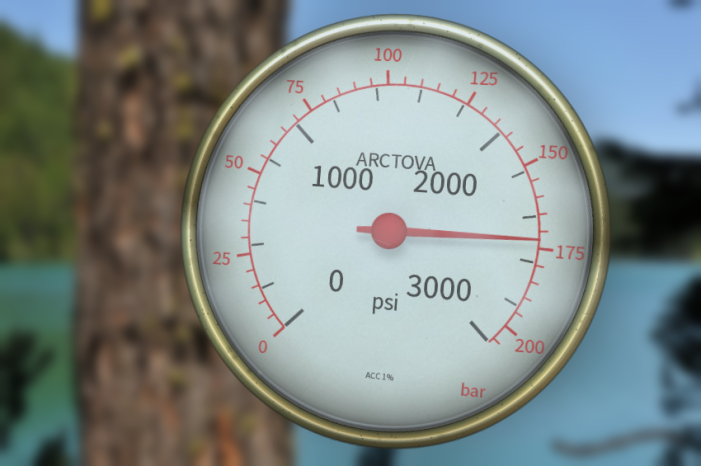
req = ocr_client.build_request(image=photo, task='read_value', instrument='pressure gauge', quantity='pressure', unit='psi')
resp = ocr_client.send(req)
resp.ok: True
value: 2500 psi
